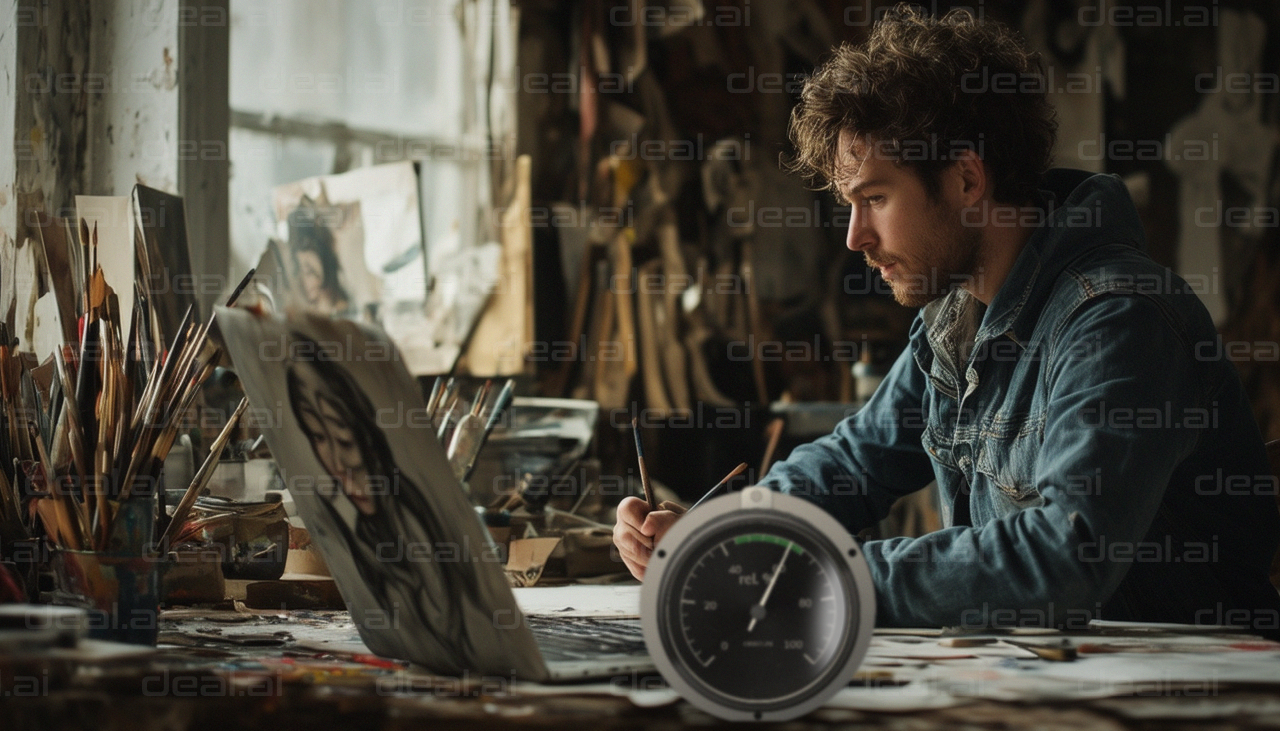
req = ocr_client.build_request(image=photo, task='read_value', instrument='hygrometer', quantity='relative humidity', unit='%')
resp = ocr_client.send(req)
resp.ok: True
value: 60 %
